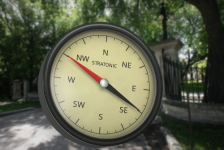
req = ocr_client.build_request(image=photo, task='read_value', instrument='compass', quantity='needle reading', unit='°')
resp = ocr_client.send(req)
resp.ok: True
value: 300 °
